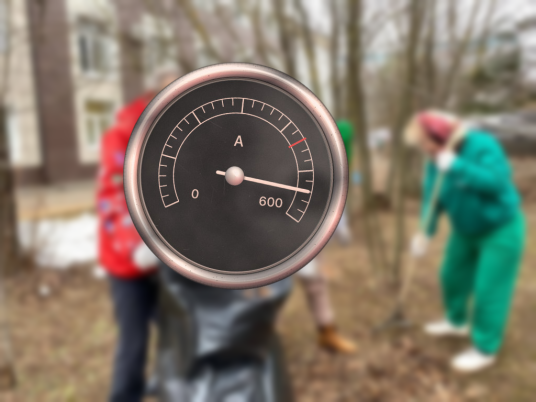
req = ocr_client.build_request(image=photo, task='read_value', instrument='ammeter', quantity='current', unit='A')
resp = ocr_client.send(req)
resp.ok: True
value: 540 A
